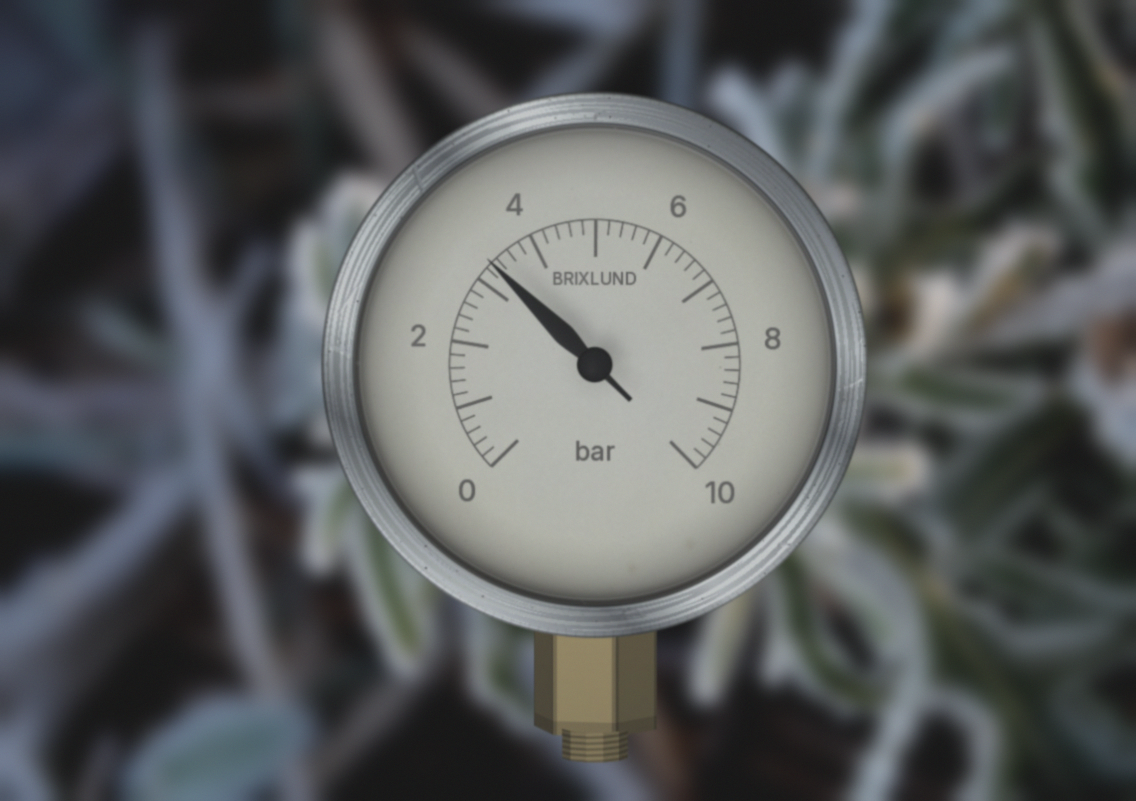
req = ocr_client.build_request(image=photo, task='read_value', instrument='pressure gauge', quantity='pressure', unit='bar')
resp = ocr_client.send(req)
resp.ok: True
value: 3.3 bar
